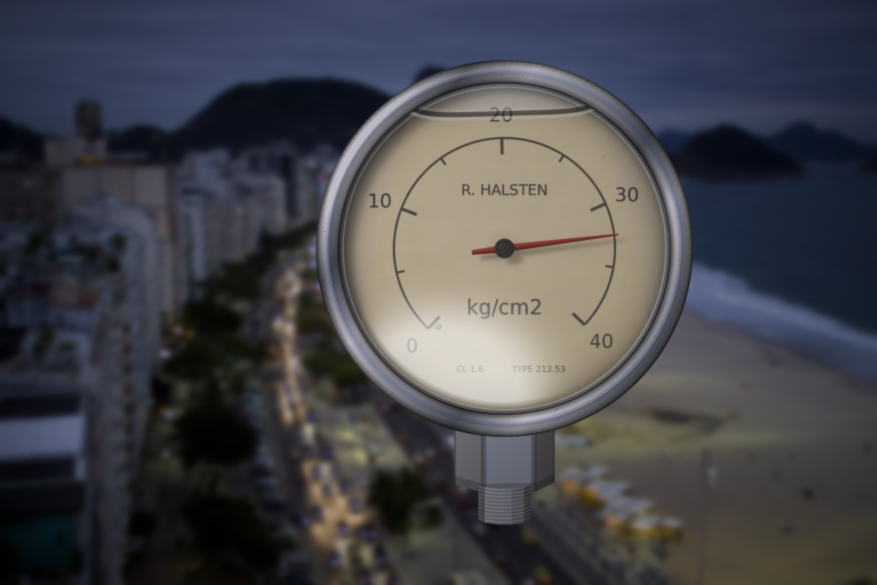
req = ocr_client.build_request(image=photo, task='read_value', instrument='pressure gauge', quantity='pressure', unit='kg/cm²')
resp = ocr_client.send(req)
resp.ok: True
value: 32.5 kg/cm²
